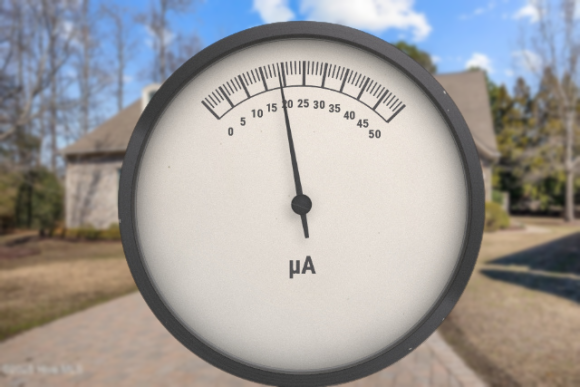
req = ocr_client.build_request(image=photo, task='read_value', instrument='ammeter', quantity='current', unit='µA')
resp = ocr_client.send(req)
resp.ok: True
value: 19 µA
